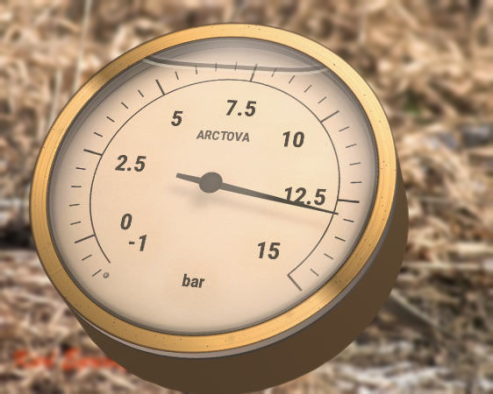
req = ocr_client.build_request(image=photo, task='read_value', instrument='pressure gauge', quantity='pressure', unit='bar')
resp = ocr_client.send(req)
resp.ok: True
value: 13 bar
